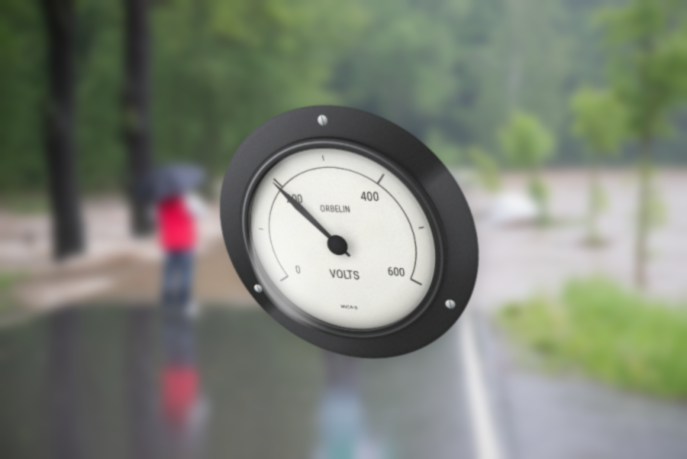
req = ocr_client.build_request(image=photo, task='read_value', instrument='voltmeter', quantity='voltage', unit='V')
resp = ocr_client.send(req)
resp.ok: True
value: 200 V
